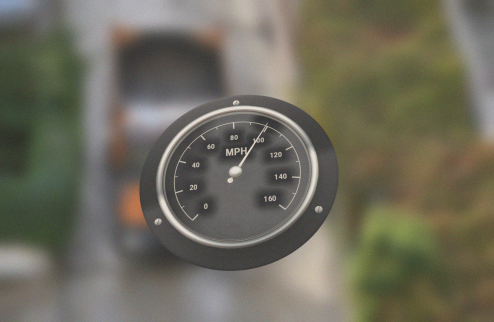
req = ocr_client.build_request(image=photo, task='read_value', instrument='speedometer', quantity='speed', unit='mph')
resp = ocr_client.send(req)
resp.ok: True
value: 100 mph
